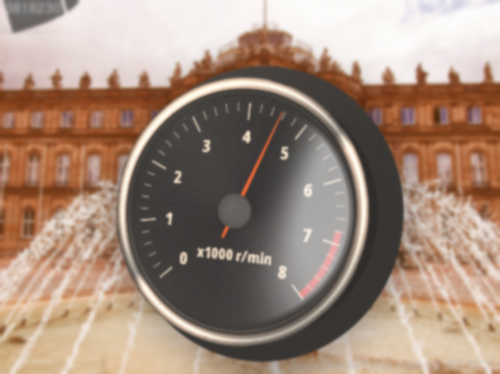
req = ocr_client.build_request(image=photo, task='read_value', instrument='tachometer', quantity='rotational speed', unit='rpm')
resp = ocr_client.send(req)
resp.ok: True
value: 4600 rpm
